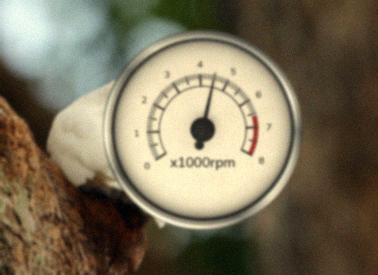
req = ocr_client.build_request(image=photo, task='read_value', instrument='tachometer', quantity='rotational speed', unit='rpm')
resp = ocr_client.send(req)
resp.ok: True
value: 4500 rpm
